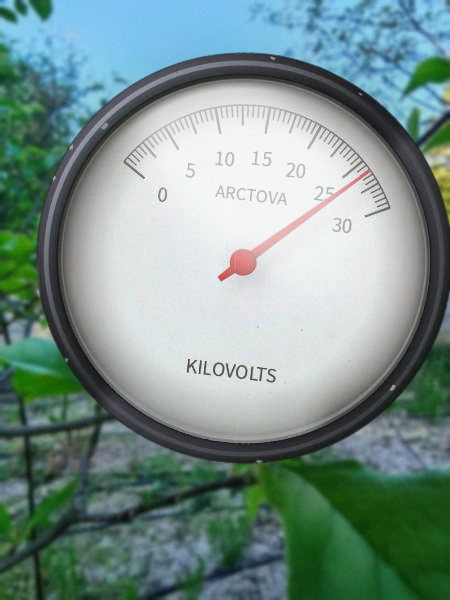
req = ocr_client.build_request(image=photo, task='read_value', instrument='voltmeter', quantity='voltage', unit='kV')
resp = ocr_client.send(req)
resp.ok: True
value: 26 kV
